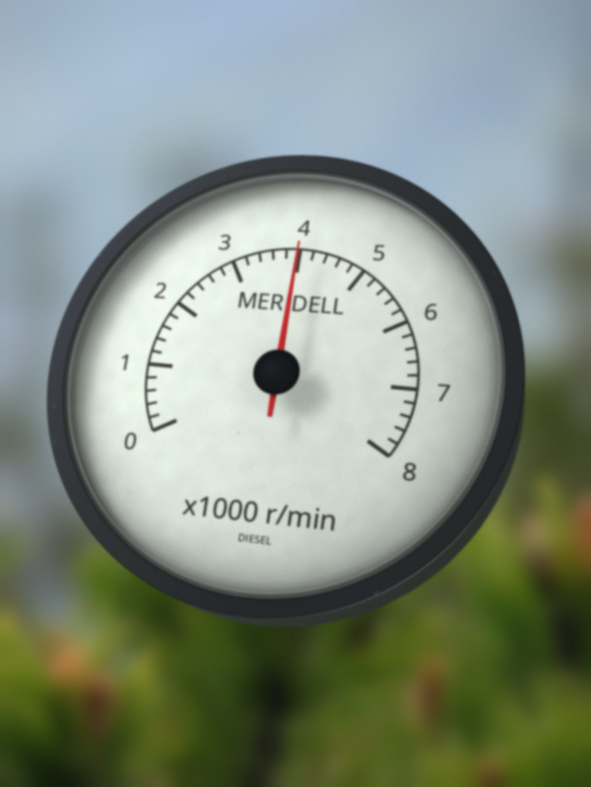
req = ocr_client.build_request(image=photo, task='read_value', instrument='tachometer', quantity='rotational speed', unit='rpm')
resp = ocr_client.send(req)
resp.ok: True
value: 4000 rpm
